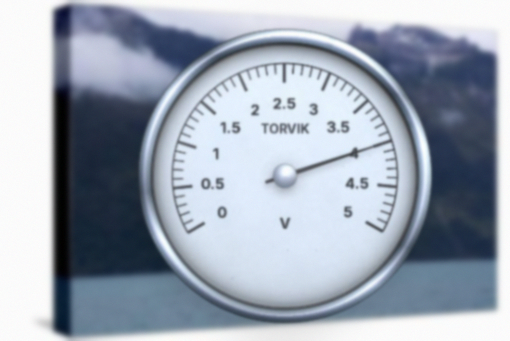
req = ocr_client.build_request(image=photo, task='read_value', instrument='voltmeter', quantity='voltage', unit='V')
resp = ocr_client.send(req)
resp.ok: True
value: 4 V
